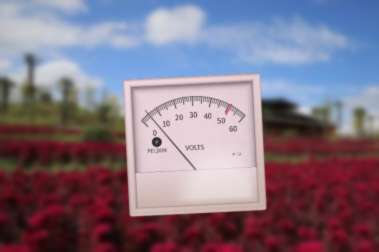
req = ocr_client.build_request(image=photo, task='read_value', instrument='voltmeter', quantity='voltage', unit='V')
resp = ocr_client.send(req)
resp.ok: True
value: 5 V
